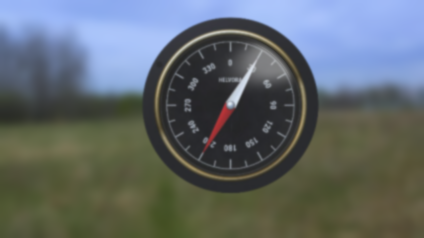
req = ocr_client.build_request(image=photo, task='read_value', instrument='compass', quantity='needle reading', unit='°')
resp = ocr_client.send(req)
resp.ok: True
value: 210 °
